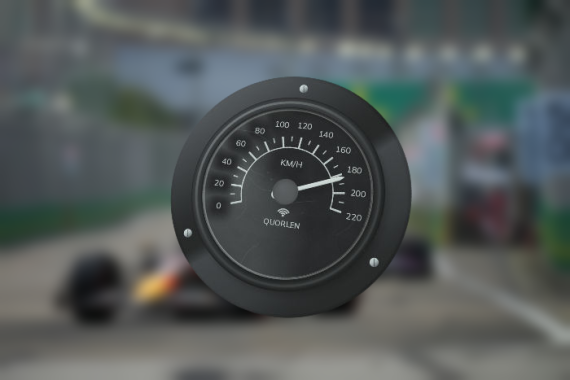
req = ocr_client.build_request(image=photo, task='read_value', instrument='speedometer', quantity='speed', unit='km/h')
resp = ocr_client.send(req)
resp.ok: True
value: 185 km/h
